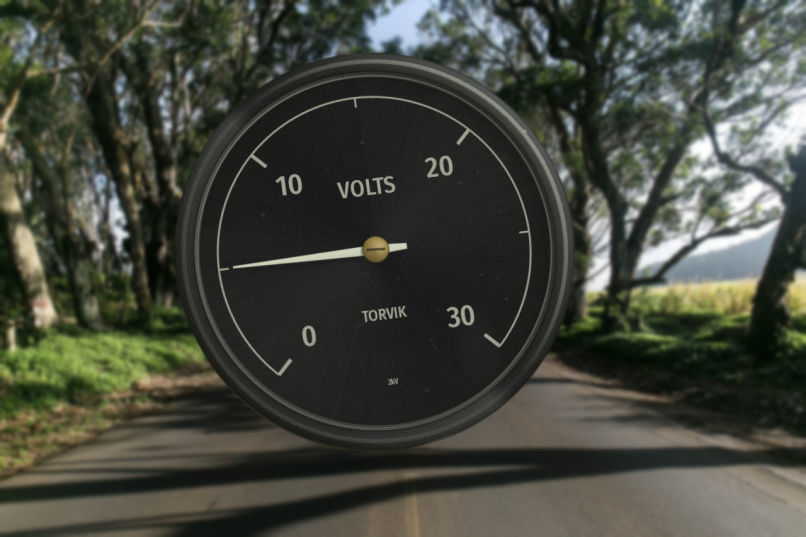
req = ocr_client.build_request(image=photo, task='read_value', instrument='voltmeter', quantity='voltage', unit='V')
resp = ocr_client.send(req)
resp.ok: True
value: 5 V
